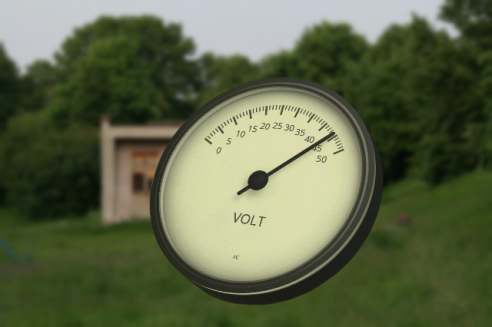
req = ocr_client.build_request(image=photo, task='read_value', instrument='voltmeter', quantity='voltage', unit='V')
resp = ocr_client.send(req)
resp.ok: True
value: 45 V
